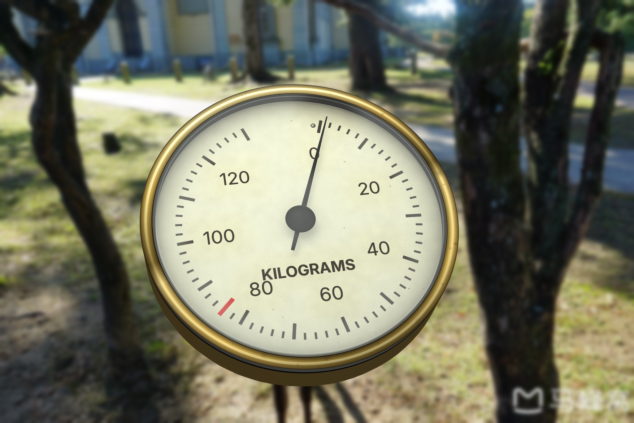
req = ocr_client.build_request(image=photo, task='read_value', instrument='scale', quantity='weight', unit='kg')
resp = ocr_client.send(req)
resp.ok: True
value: 1 kg
